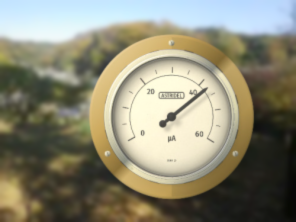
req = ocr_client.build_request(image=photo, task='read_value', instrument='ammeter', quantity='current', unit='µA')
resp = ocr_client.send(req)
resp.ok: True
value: 42.5 µA
